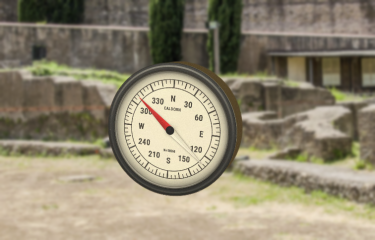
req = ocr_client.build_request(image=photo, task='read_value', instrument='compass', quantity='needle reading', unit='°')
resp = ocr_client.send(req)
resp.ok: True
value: 310 °
